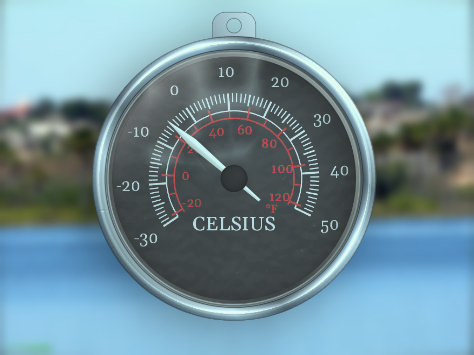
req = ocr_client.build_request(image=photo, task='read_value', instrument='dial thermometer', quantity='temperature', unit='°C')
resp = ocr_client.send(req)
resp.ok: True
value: -5 °C
